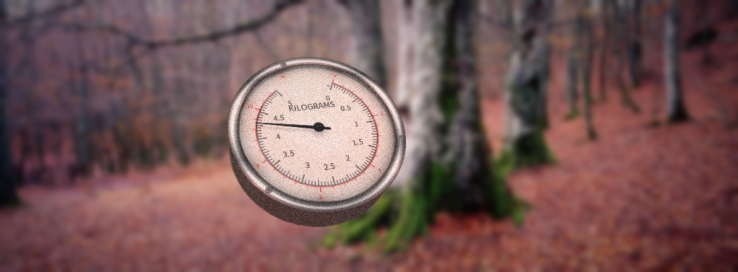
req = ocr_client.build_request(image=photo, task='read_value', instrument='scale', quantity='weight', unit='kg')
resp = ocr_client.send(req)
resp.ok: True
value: 4.25 kg
